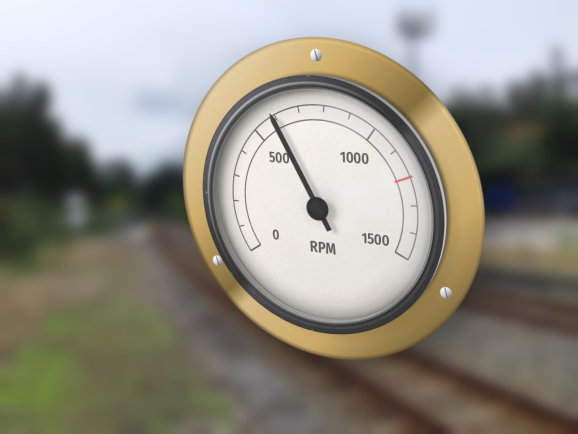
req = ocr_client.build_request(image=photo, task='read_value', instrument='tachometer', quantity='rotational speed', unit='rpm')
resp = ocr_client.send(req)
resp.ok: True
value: 600 rpm
